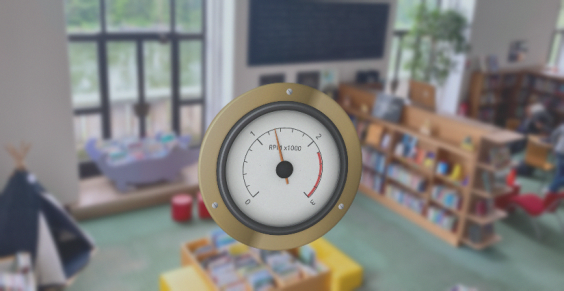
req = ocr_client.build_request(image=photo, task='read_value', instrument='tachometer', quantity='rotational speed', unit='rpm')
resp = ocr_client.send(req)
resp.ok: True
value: 1300 rpm
